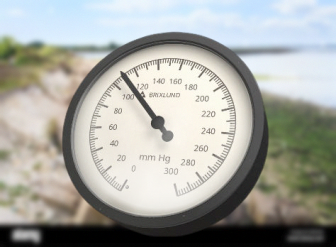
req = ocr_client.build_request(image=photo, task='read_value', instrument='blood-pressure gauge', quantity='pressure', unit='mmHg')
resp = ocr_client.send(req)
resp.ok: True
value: 110 mmHg
